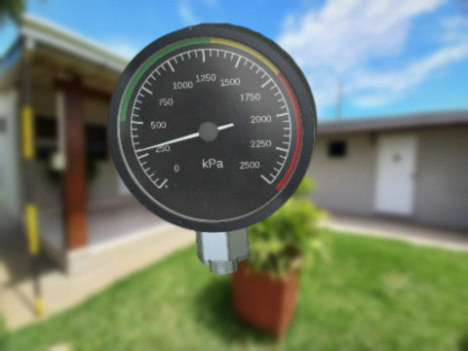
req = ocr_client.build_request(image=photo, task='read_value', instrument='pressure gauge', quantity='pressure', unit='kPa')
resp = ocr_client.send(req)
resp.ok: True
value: 300 kPa
